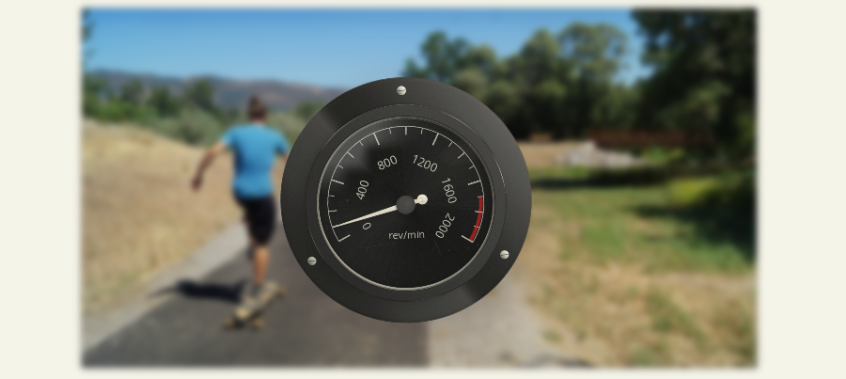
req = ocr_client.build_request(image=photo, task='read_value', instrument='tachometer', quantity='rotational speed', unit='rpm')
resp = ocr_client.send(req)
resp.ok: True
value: 100 rpm
